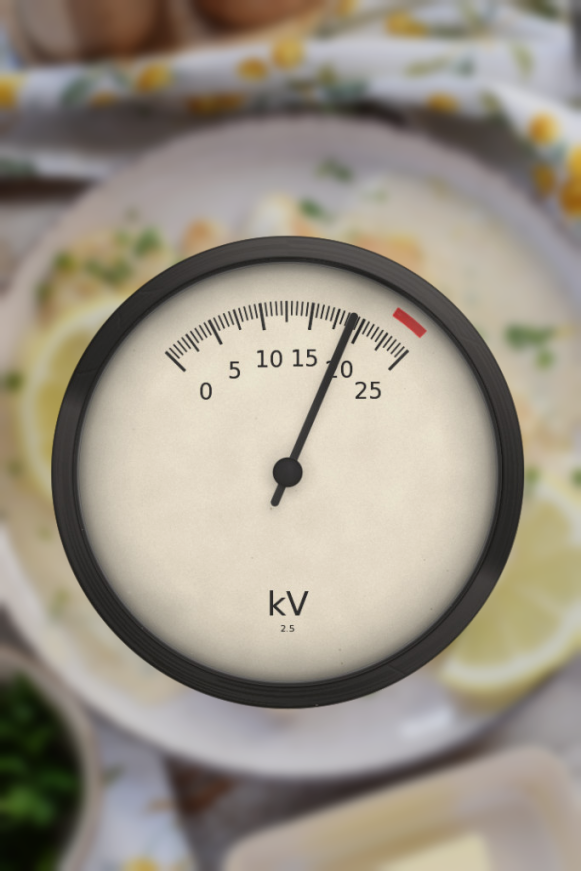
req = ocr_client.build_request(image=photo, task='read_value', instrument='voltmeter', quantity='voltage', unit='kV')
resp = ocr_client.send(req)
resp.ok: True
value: 19 kV
